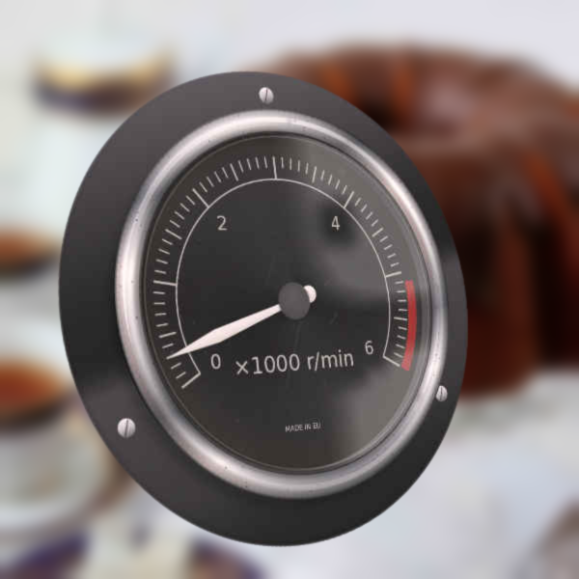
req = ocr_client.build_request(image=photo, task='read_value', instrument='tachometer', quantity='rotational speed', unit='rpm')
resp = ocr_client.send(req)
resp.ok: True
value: 300 rpm
